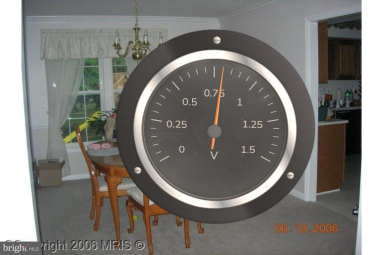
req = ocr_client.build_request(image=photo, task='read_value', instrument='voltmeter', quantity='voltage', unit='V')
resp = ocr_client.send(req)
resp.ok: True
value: 0.8 V
